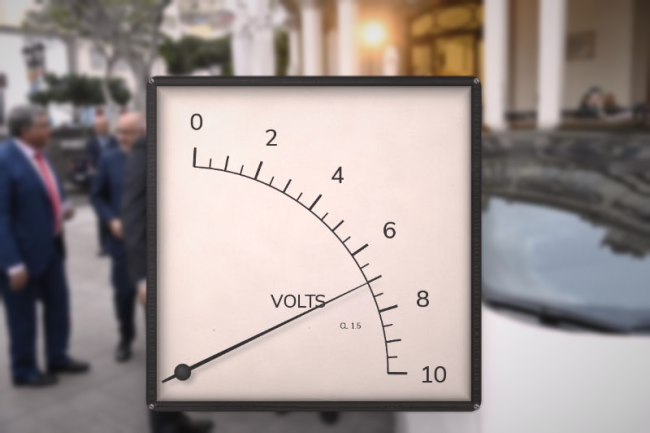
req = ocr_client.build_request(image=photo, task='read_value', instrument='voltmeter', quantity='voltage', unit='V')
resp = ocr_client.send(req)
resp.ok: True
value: 7 V
